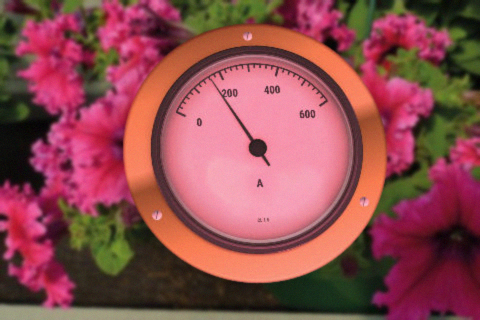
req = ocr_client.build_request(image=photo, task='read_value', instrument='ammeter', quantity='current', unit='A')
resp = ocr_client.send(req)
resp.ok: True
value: 160 A
